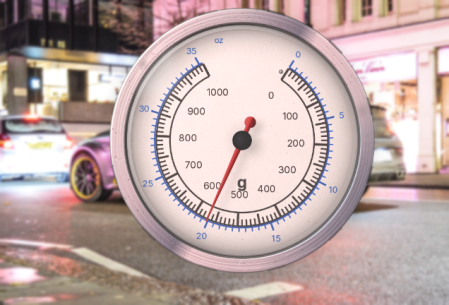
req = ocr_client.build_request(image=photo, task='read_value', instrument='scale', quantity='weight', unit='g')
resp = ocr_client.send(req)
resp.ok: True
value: 570 g
